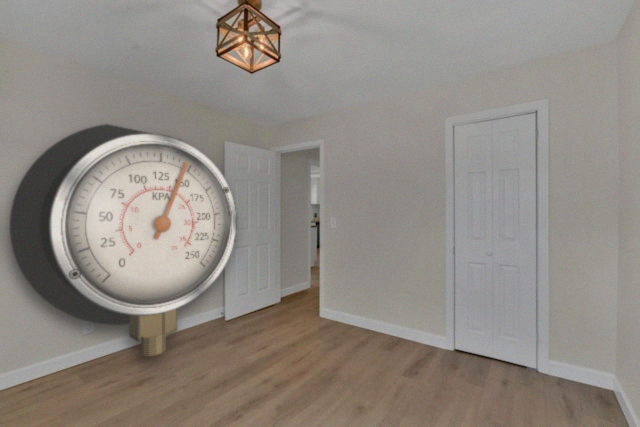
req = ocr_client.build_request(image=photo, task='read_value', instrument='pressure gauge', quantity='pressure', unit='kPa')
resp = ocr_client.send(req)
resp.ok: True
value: 145 kPa
